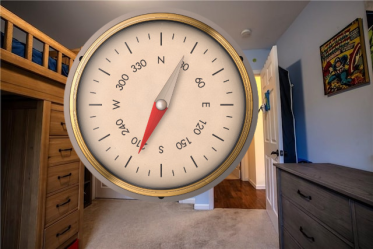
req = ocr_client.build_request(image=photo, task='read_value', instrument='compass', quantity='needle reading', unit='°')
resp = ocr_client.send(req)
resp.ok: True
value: 205 °
